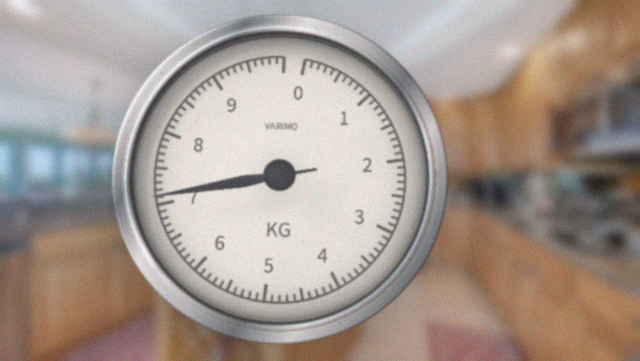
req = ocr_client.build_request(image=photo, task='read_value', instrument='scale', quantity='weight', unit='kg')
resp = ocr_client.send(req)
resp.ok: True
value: 7.1 kg
